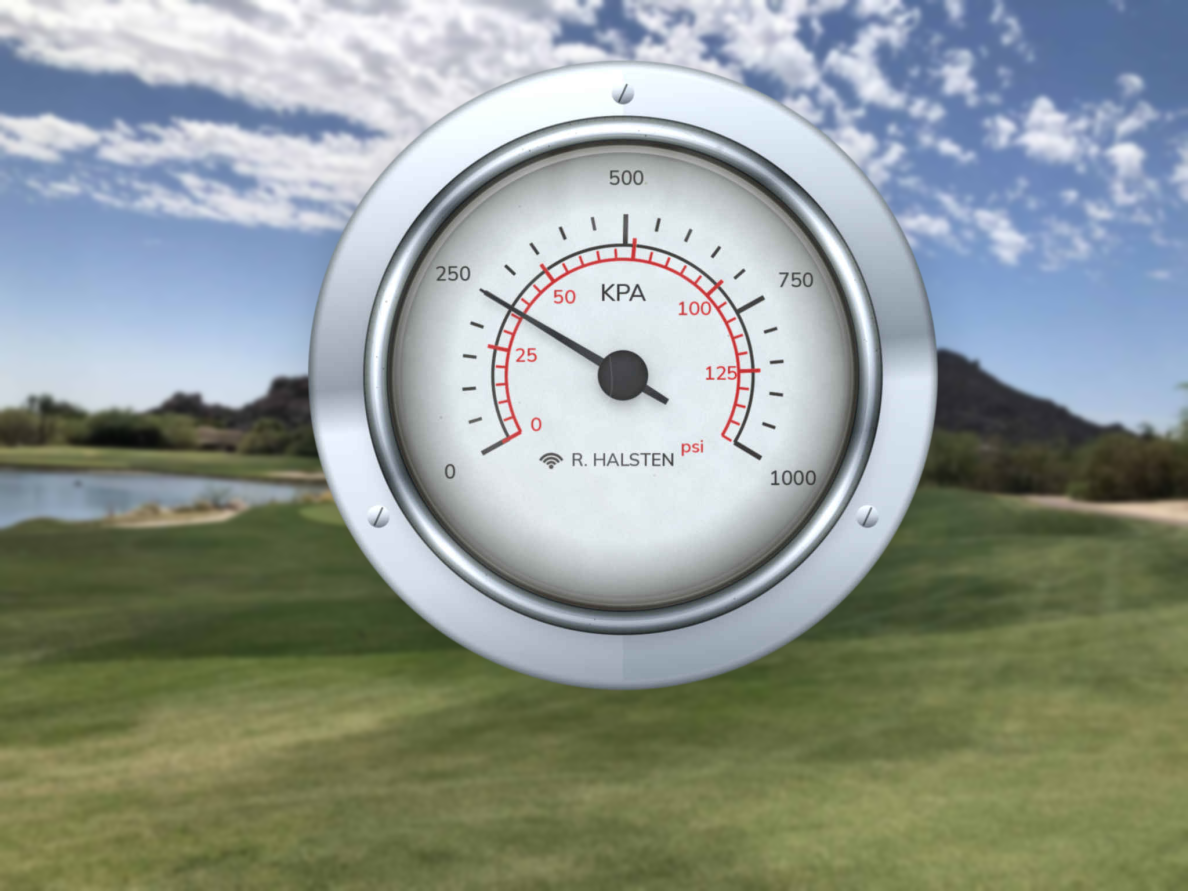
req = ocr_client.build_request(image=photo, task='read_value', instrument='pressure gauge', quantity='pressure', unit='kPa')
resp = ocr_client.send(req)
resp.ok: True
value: 250 kPa
